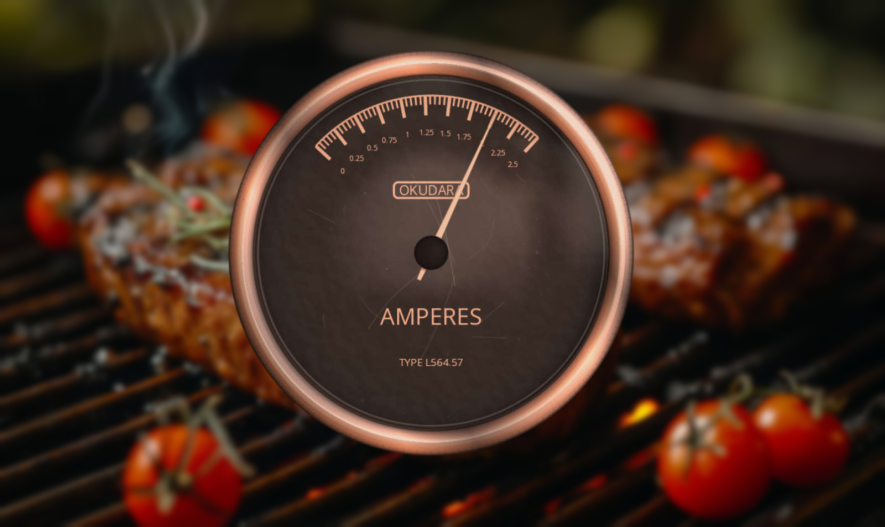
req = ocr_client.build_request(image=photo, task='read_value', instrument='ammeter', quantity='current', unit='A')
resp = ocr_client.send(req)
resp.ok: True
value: 2 A
